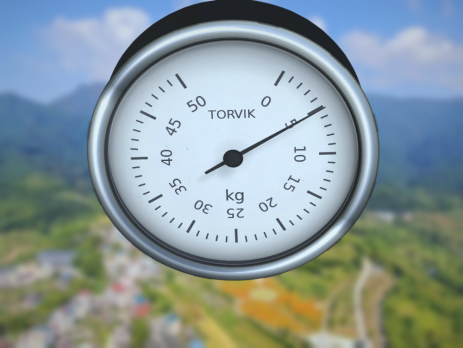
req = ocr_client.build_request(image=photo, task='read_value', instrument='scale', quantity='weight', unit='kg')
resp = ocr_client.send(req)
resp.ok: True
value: 5 kg
